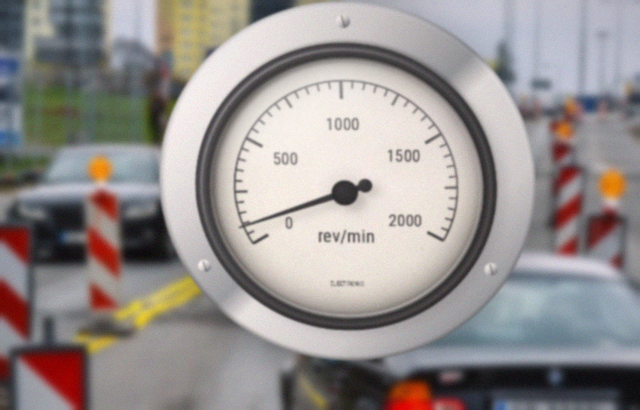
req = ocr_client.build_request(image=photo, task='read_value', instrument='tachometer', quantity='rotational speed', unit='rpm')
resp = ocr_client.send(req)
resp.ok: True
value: 100 rpm
